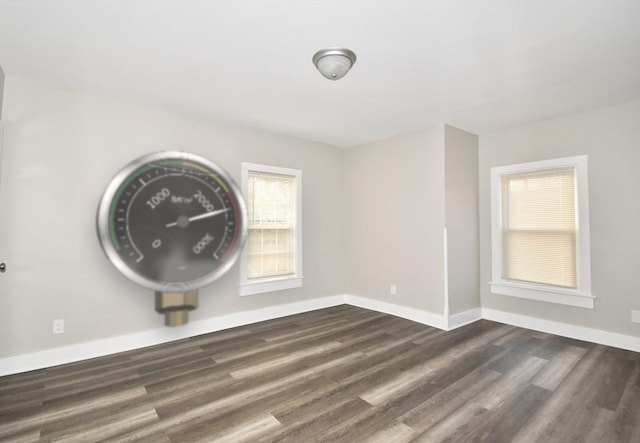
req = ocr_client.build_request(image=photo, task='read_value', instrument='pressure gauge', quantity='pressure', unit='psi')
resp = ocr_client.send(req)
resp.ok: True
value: 2300 psi
